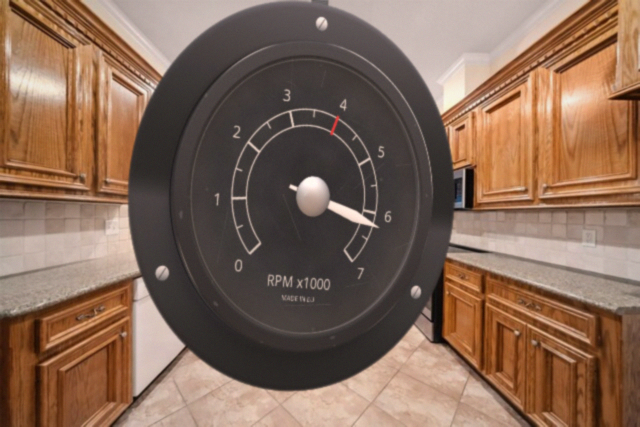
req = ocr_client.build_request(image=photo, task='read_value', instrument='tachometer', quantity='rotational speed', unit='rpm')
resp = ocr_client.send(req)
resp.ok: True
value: 6250 rpm
